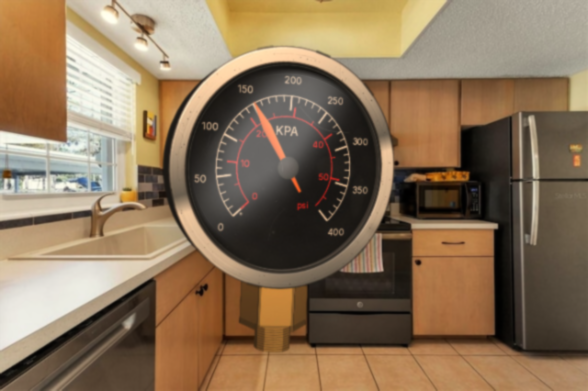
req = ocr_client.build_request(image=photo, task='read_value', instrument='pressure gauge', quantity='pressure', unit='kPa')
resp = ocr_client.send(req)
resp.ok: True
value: 150 kPa
